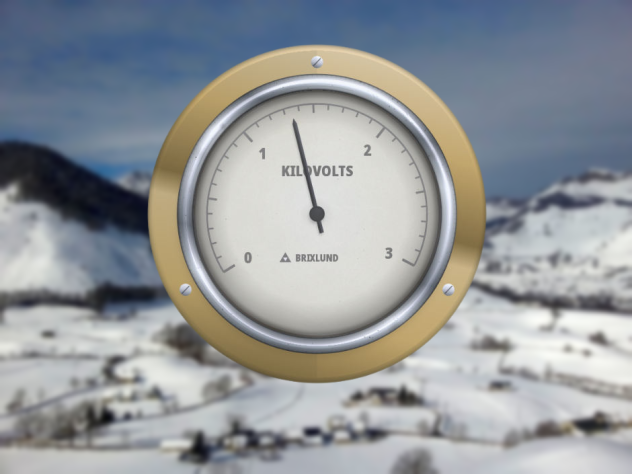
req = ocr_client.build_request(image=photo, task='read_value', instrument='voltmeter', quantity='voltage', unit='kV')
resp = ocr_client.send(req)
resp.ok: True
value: 1.35 kV
